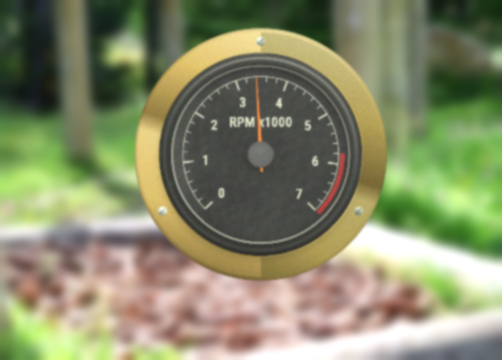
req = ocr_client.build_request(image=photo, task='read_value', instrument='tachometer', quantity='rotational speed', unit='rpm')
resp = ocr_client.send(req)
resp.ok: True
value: 3400 rpm
